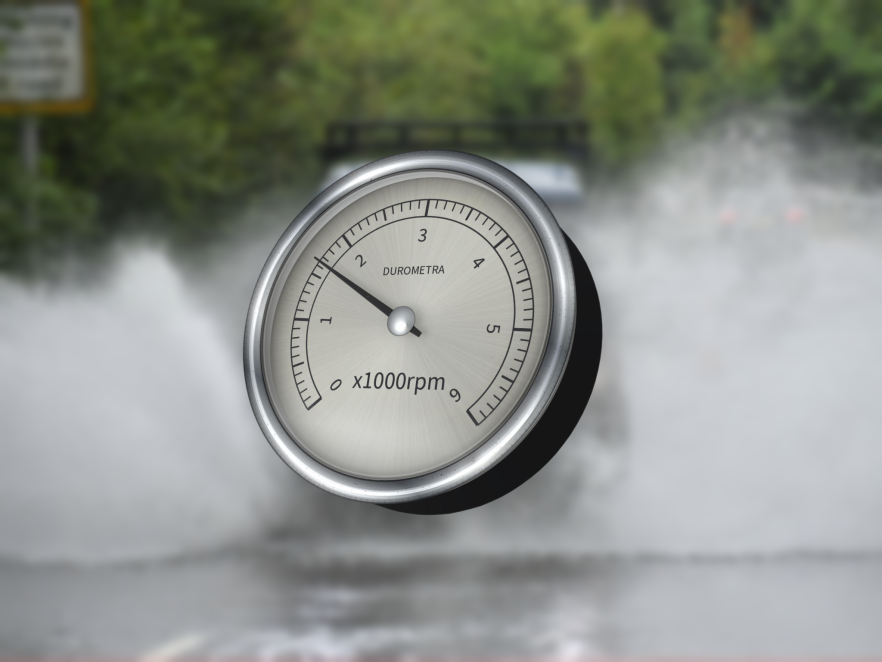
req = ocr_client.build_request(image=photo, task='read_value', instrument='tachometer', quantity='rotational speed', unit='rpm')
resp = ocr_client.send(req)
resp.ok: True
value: 1650 rpm
